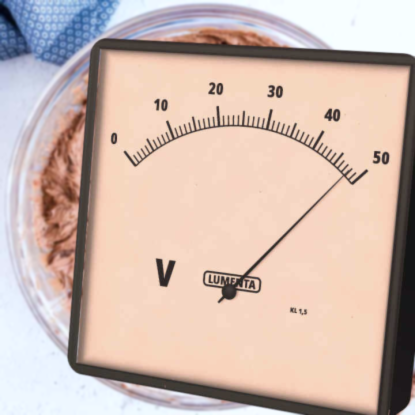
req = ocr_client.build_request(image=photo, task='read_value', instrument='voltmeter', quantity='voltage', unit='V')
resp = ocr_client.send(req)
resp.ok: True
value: 48 V
